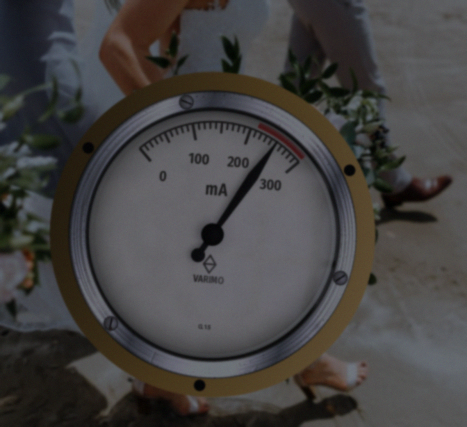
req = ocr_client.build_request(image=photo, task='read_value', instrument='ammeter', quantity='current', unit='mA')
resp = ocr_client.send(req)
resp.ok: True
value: 250 mA
